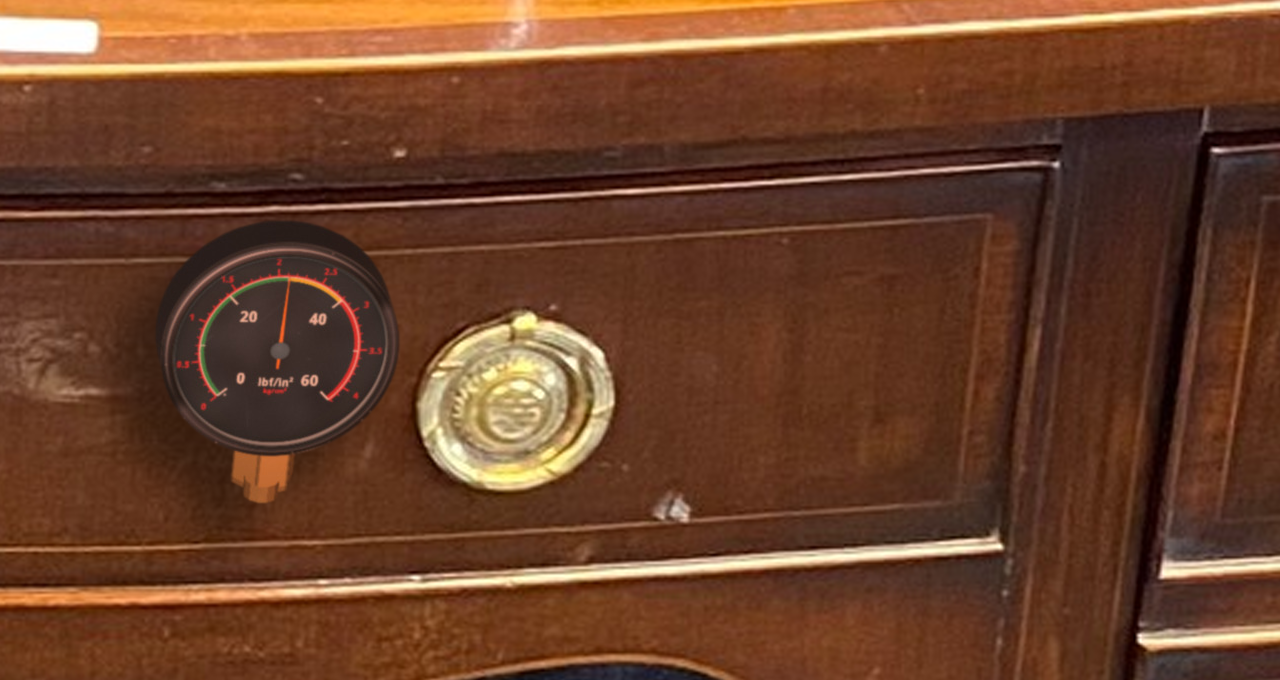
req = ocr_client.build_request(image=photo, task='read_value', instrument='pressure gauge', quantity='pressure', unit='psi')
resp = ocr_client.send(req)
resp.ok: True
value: 30 psi
